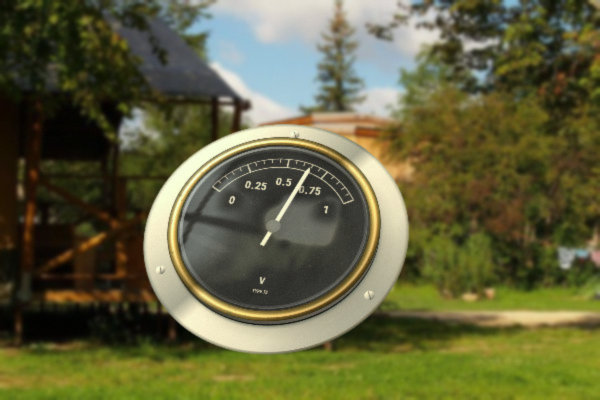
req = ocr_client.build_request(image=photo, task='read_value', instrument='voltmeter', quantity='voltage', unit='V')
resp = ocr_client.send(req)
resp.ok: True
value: 0.65 V
